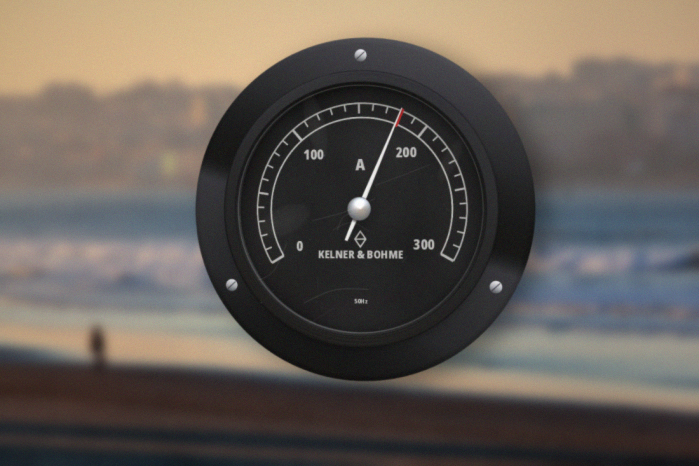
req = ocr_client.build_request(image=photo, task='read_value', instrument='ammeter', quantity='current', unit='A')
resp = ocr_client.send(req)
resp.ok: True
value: 180 A
